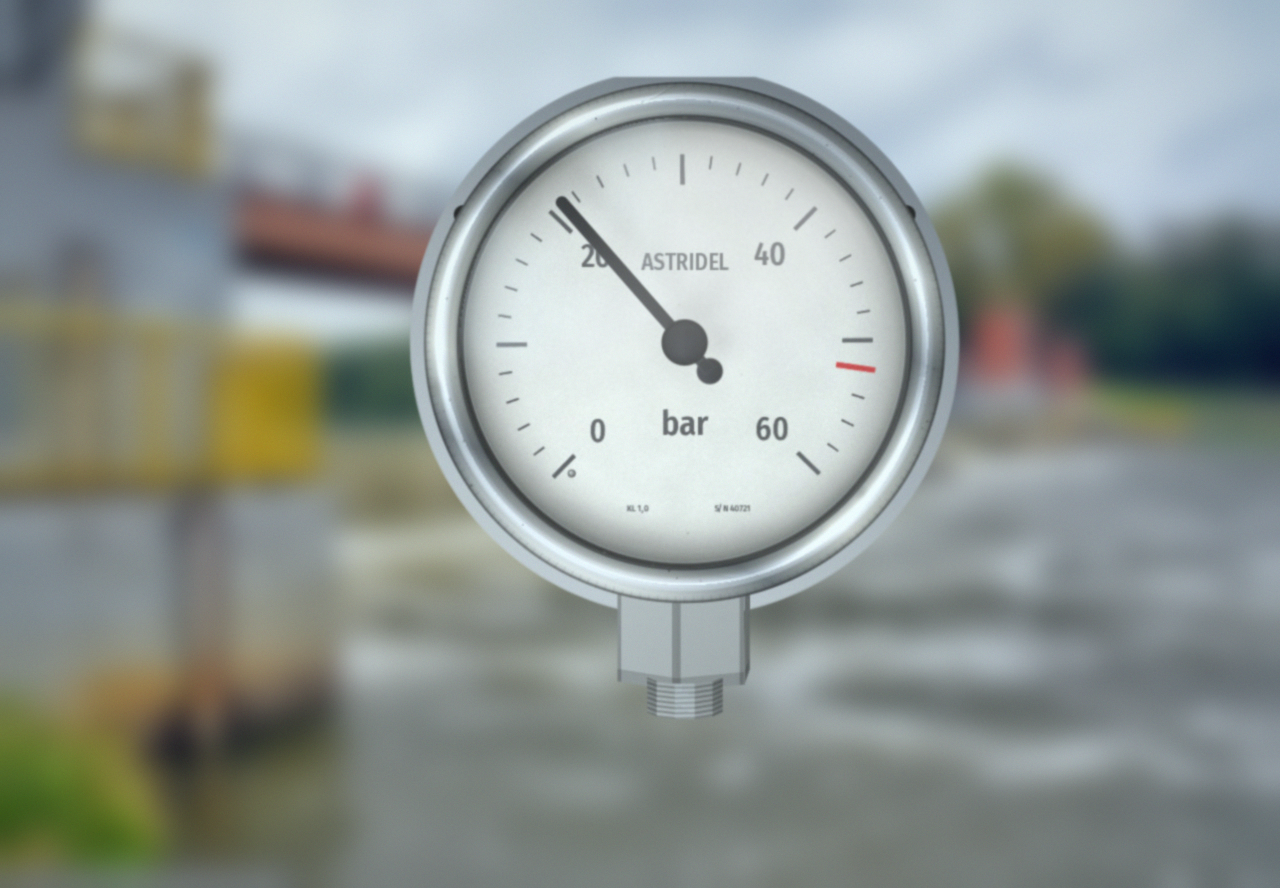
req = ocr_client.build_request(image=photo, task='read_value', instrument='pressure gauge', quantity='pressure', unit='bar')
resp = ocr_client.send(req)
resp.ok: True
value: 21 bar
